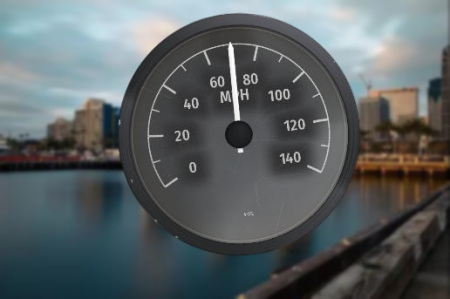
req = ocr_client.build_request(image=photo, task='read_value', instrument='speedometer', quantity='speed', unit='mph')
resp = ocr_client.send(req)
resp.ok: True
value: 70 mph
